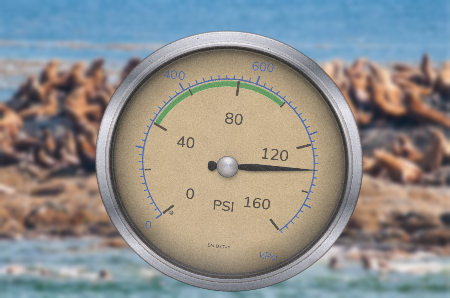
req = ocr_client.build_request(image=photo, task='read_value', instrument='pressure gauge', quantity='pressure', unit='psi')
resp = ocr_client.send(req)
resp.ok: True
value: 130 psi
